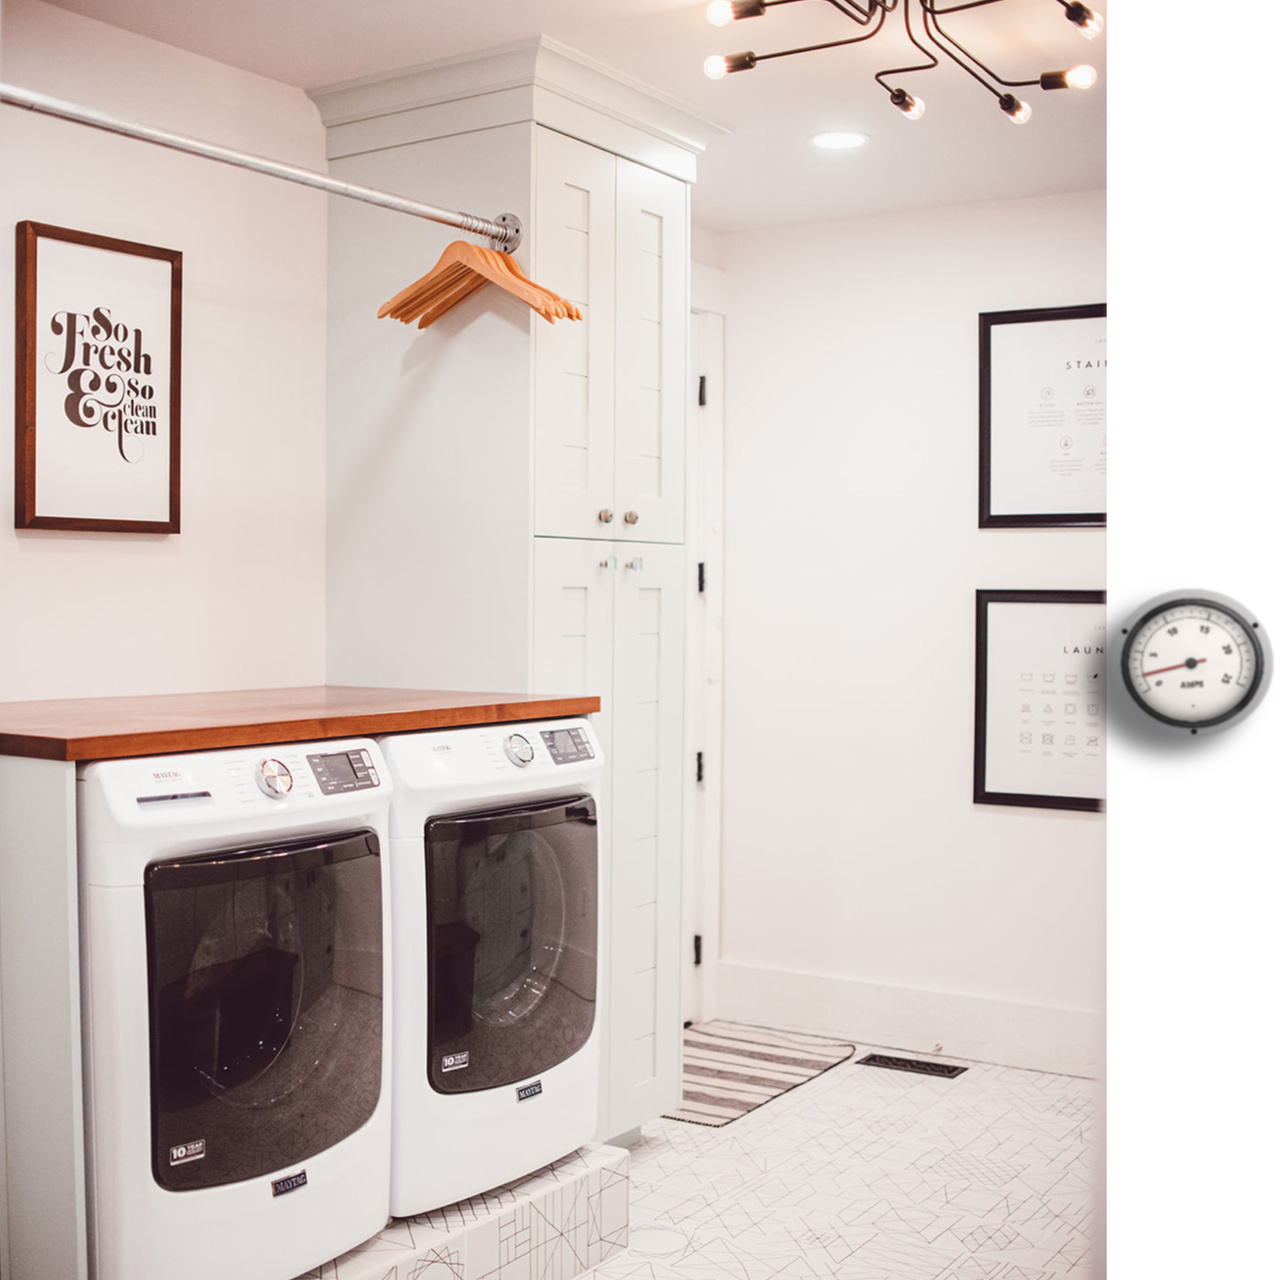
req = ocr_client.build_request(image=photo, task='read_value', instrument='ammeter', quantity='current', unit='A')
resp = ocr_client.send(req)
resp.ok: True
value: 2 A
